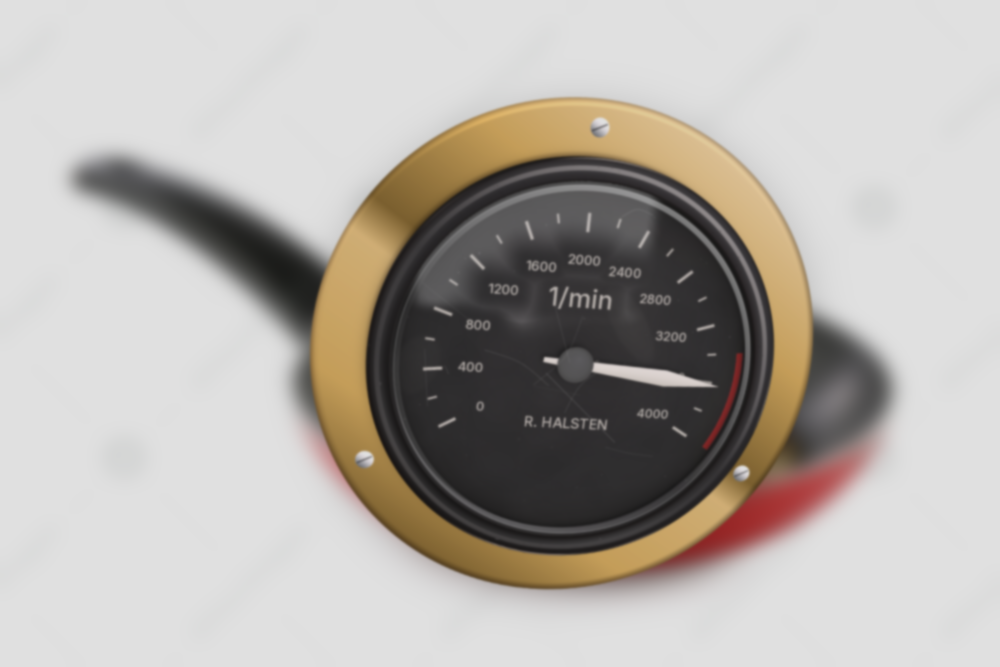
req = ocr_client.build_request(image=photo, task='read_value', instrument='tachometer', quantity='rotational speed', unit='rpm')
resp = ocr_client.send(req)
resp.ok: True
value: 3600 rpm
